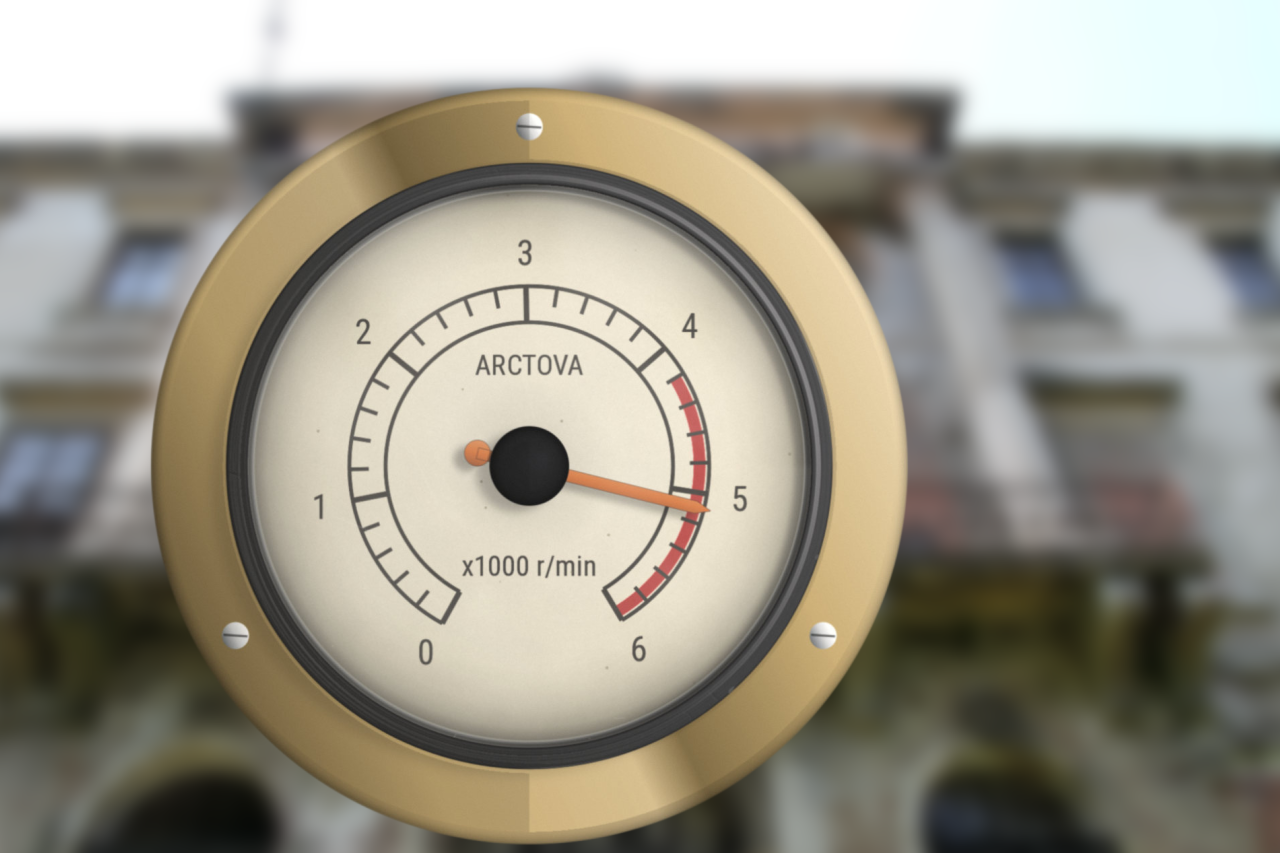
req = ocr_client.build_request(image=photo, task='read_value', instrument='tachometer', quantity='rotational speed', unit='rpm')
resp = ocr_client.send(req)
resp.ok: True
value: 5100 rpm
